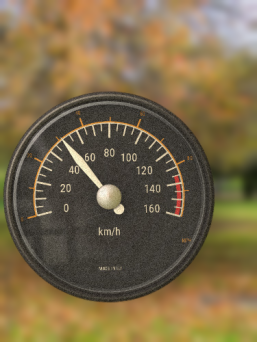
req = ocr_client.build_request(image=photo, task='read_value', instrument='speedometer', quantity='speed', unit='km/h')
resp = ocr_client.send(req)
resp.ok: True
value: 50 km/h
